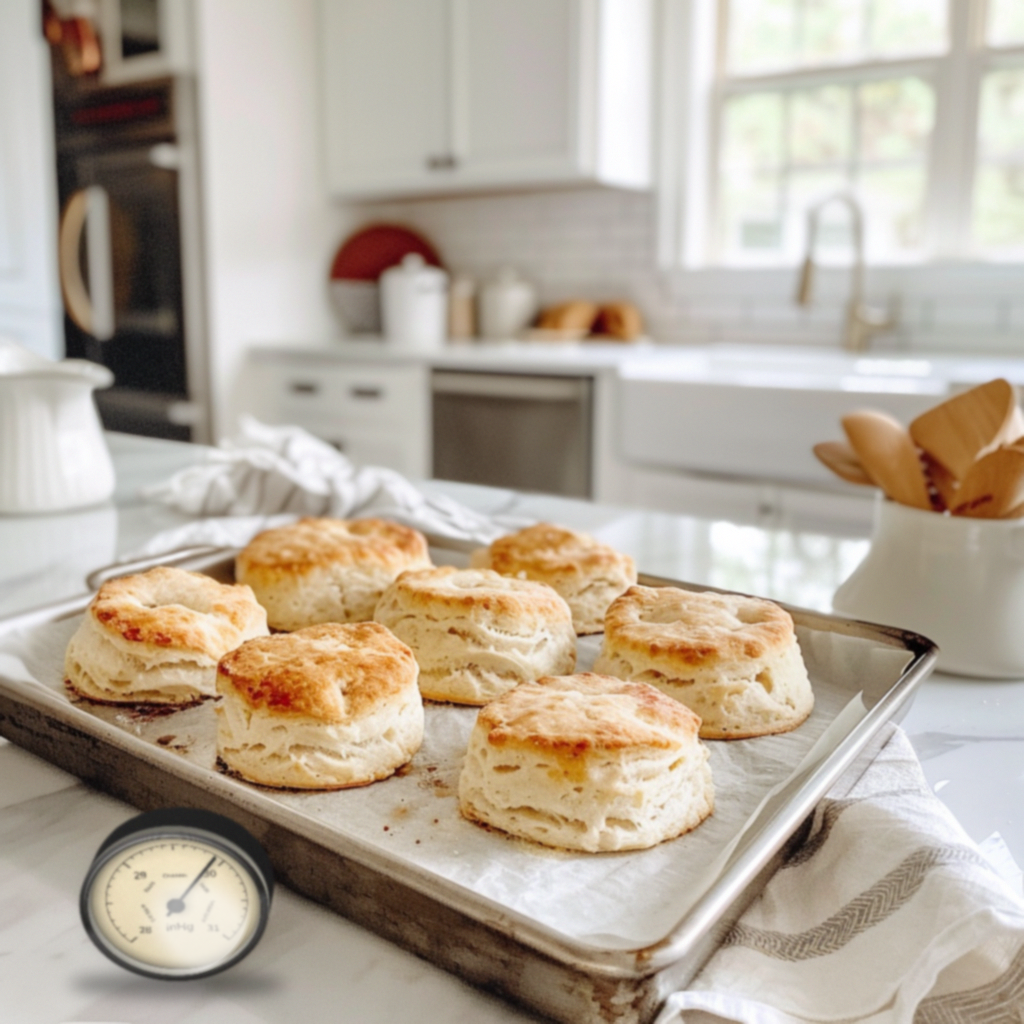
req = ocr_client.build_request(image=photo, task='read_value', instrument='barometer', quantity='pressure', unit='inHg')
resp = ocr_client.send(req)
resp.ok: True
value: 29.9 inHg
